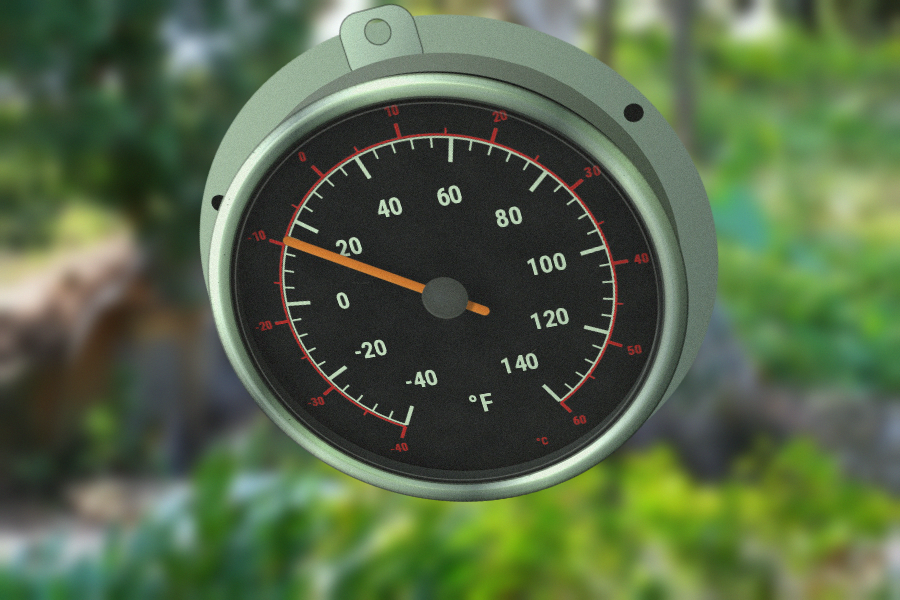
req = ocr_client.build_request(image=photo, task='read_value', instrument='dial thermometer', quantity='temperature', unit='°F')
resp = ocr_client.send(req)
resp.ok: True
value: 16 °F
